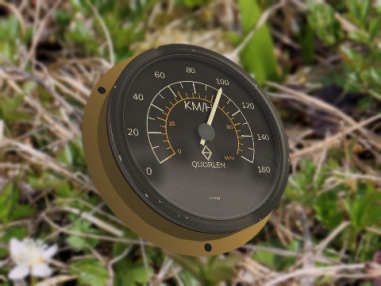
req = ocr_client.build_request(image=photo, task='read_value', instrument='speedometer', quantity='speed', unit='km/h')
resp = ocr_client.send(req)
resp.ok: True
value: 100 km/h
